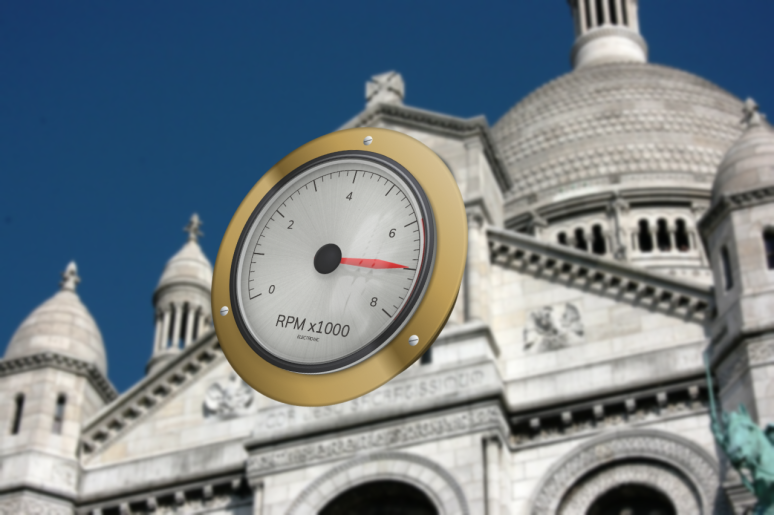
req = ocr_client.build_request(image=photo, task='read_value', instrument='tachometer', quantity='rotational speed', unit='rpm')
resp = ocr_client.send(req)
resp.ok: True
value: 7000 rpm
